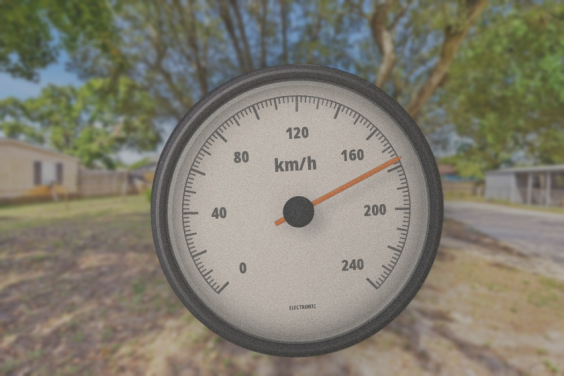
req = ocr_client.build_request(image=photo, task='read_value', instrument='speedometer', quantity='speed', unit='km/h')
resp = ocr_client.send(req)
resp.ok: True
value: 176 km/h
